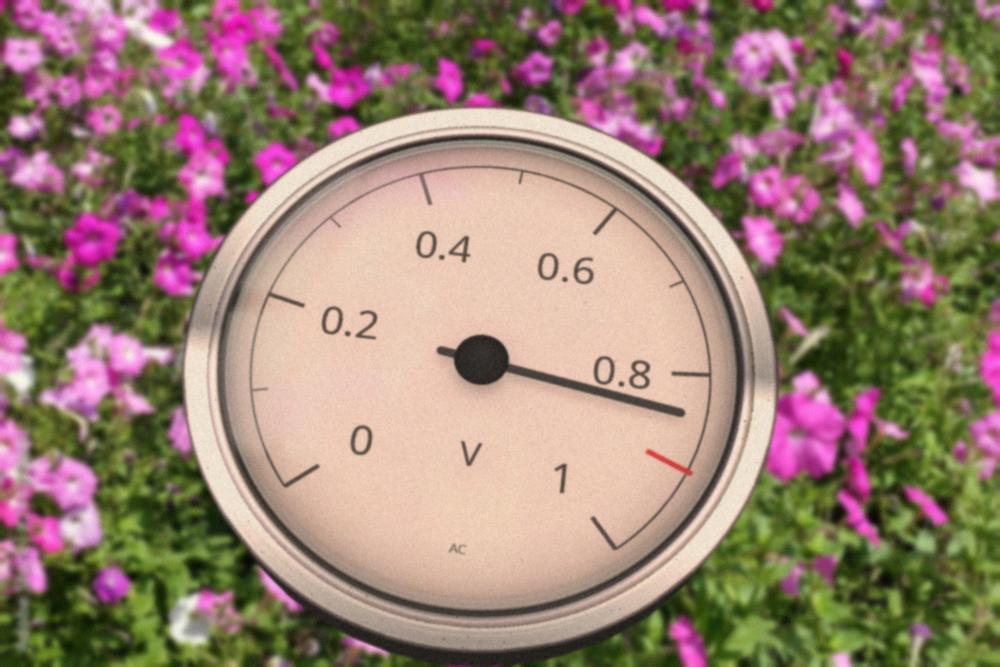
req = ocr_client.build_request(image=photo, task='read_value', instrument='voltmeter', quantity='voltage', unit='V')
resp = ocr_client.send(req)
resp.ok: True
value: 0.85 V
